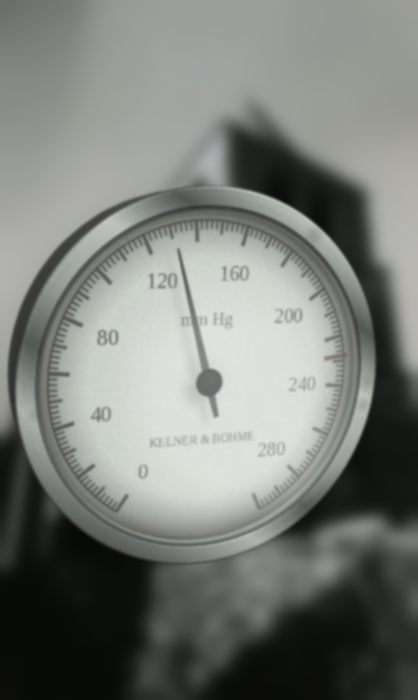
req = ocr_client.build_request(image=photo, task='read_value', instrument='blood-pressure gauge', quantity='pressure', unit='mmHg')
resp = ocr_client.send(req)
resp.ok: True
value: 130 mmHg
